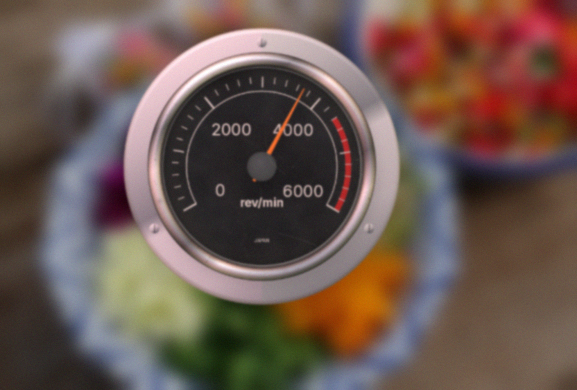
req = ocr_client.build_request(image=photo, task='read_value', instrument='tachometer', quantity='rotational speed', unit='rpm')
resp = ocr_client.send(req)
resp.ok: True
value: 3700 rpm
